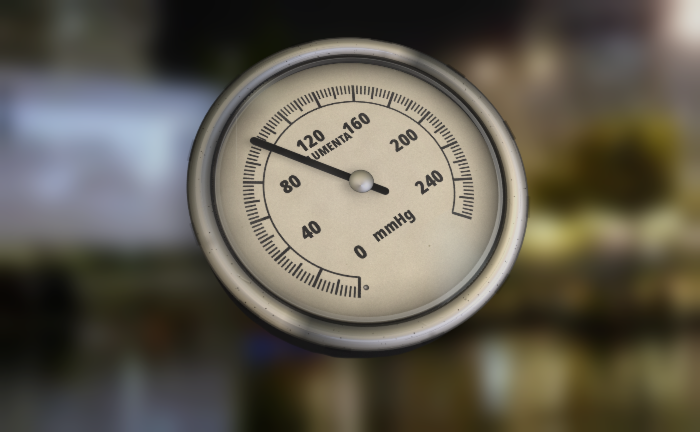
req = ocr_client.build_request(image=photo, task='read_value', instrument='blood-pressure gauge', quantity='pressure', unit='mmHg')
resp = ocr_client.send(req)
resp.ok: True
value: 100 mmHg
